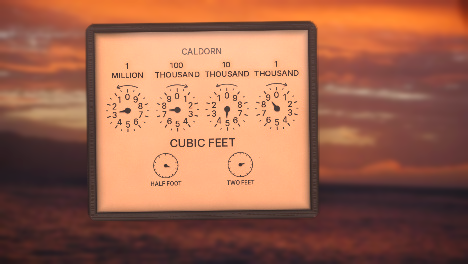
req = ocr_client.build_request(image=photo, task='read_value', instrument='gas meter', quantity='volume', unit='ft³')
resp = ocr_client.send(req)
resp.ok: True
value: 274900 ft³
